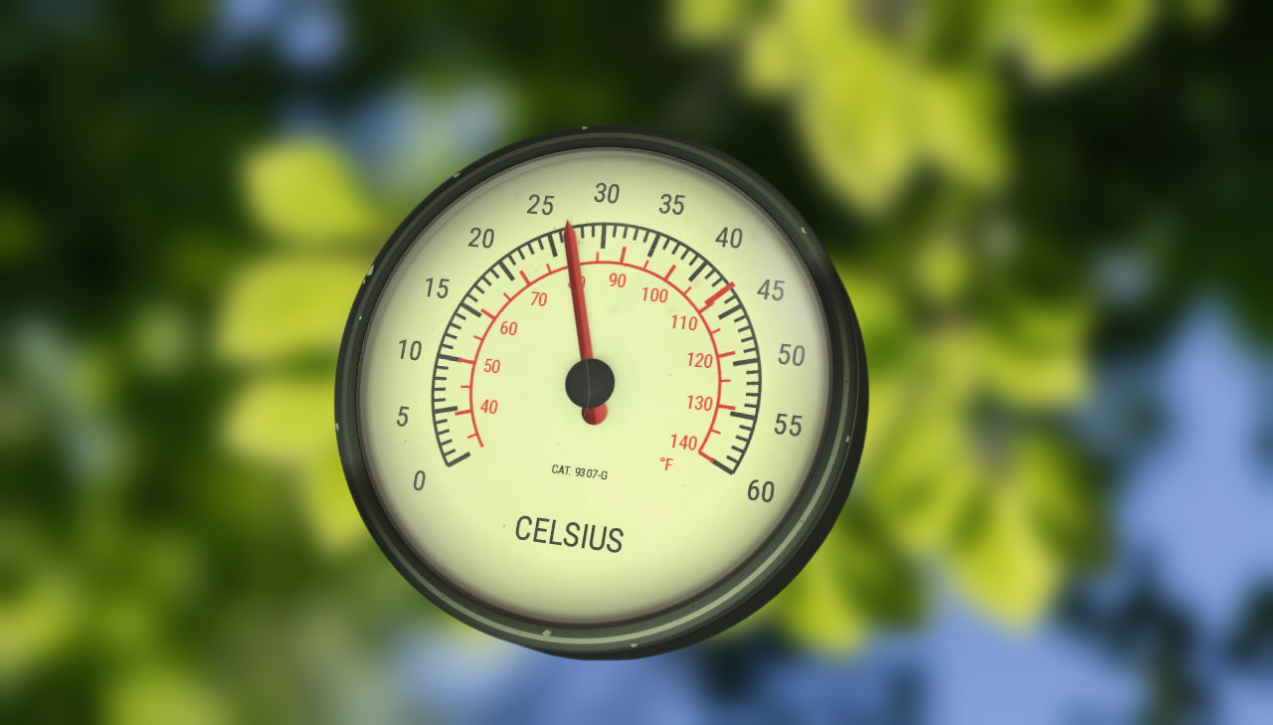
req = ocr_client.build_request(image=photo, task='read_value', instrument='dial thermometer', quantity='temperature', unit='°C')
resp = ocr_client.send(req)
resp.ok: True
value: 27 °C
